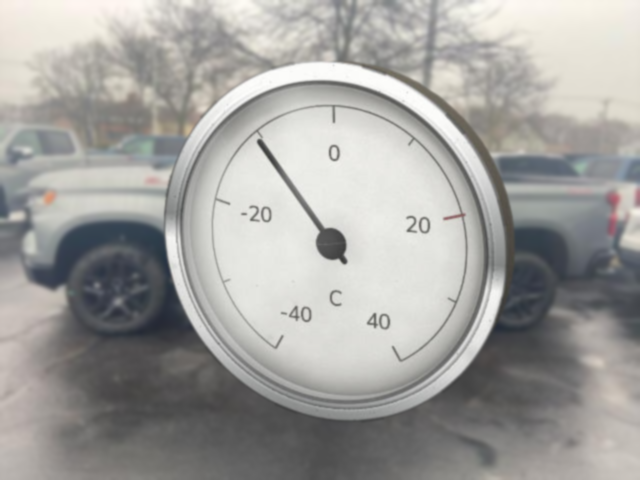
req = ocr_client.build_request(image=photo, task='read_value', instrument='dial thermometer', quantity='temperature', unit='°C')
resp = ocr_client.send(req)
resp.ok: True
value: -10 °C
